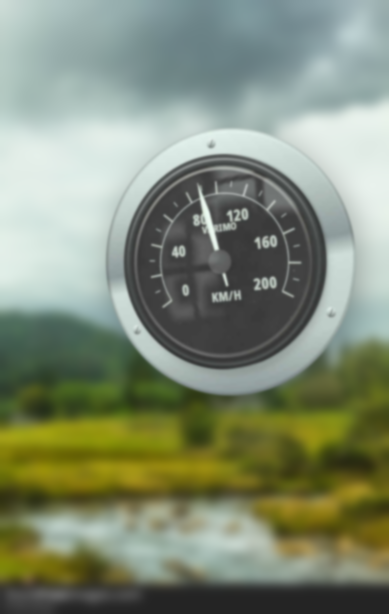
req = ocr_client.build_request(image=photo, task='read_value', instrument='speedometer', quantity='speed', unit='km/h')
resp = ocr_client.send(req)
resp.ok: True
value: 90 km/h
